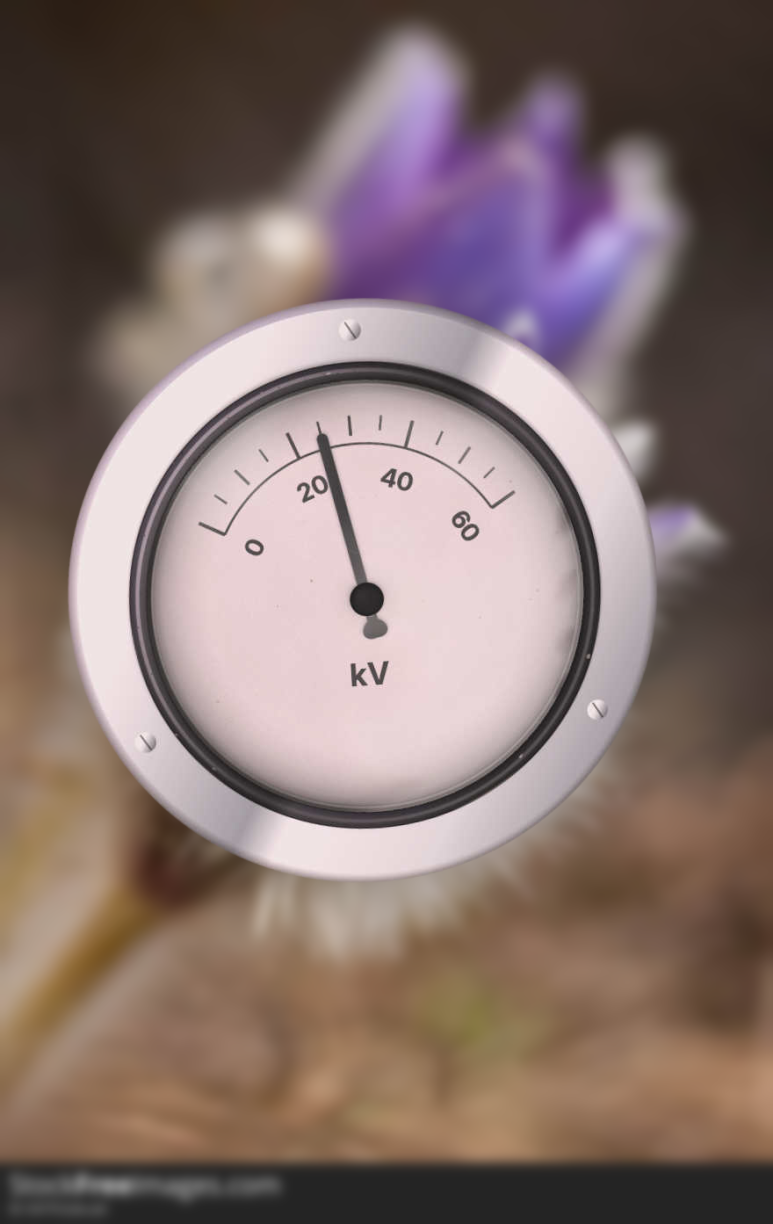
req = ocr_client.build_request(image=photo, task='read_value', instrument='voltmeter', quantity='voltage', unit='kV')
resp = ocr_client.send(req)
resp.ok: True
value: 25 kV
